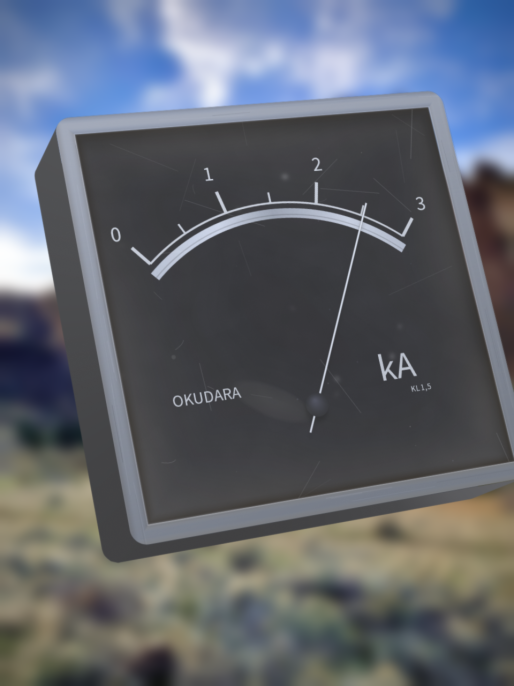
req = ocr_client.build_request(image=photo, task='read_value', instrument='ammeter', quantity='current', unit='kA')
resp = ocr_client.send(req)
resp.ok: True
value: 2.5 kA
